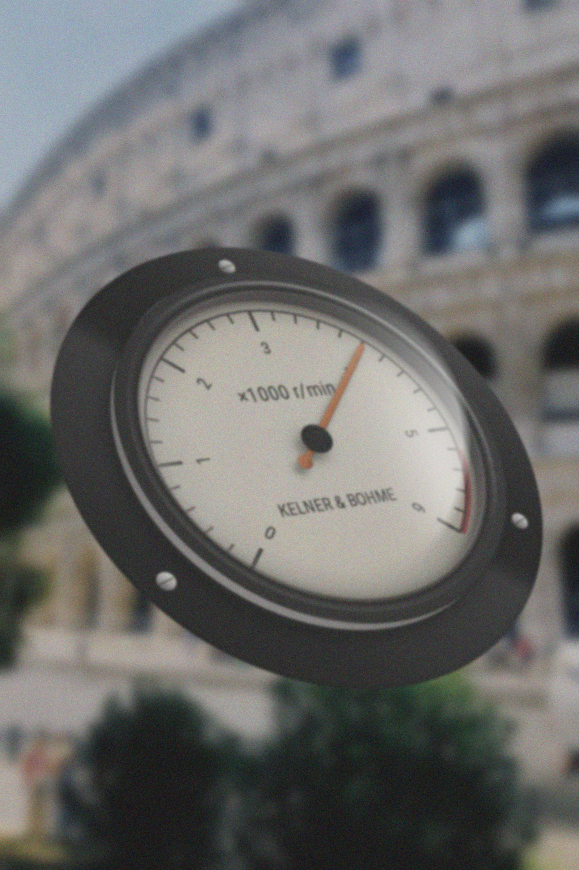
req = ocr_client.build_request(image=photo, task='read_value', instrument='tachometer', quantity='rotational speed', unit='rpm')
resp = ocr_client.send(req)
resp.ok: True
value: 4000 rpm
